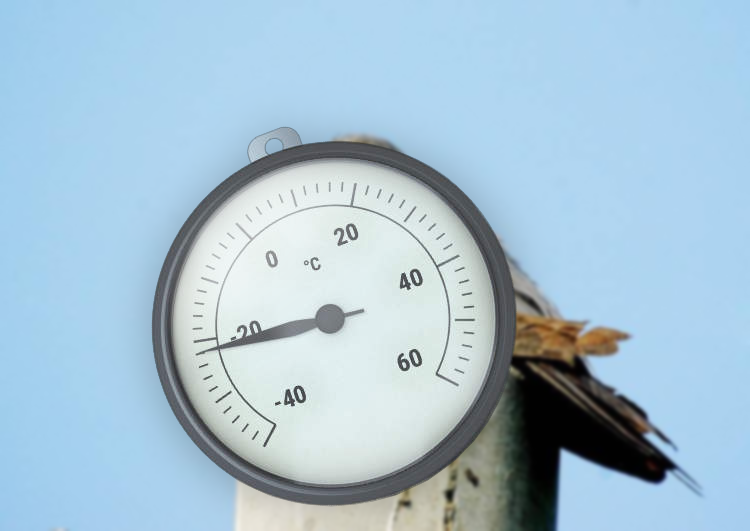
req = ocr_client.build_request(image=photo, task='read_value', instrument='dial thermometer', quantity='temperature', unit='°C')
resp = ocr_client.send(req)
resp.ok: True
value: -22 °C
